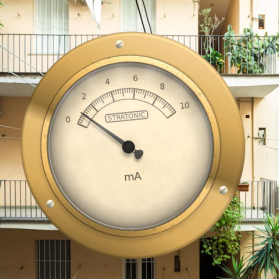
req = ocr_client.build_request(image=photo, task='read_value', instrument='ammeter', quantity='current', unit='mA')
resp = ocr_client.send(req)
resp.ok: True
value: 1 mA
